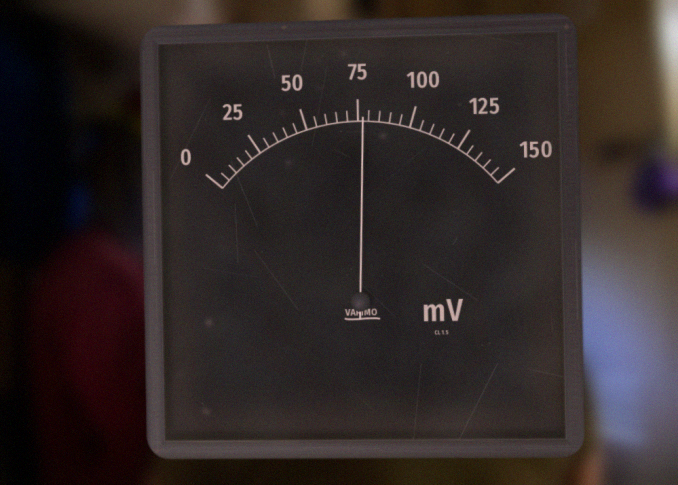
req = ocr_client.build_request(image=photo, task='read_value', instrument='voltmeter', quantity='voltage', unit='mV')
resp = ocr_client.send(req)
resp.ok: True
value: 77.5 mV
